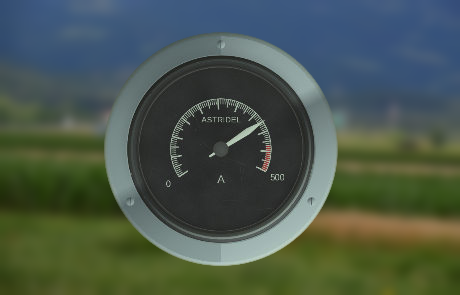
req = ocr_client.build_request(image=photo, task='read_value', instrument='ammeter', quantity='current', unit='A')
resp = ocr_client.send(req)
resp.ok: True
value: 375 A
